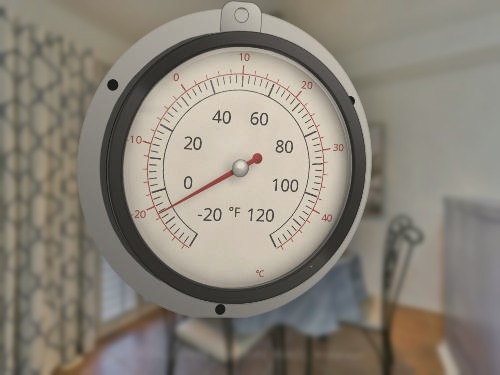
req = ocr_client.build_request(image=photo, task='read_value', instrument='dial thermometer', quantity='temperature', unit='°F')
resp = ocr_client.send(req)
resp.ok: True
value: -6 °F
